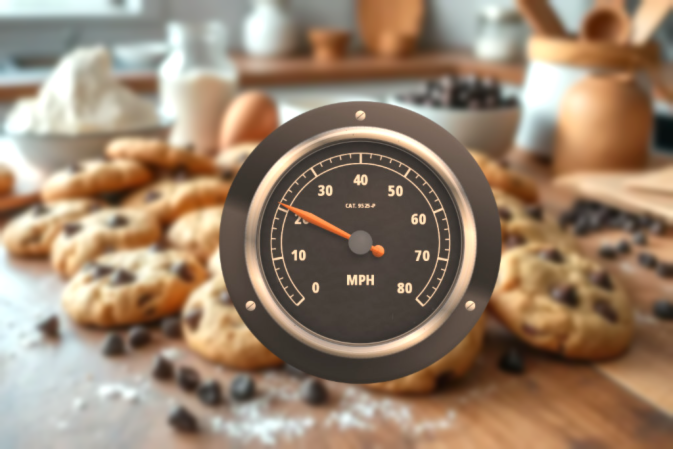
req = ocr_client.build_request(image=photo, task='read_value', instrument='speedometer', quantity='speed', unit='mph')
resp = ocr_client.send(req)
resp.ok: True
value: 21 mph
